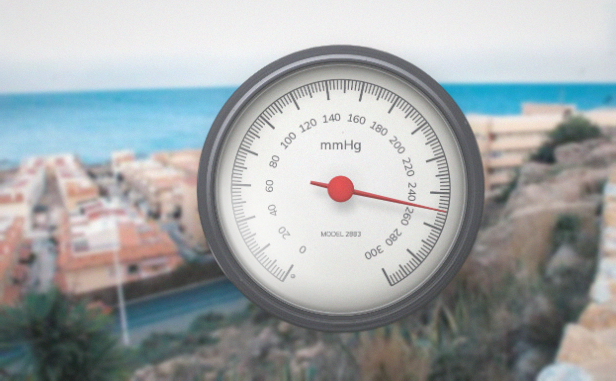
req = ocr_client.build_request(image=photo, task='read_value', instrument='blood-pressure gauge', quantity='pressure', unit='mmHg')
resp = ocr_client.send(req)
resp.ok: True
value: 250 mmHg
